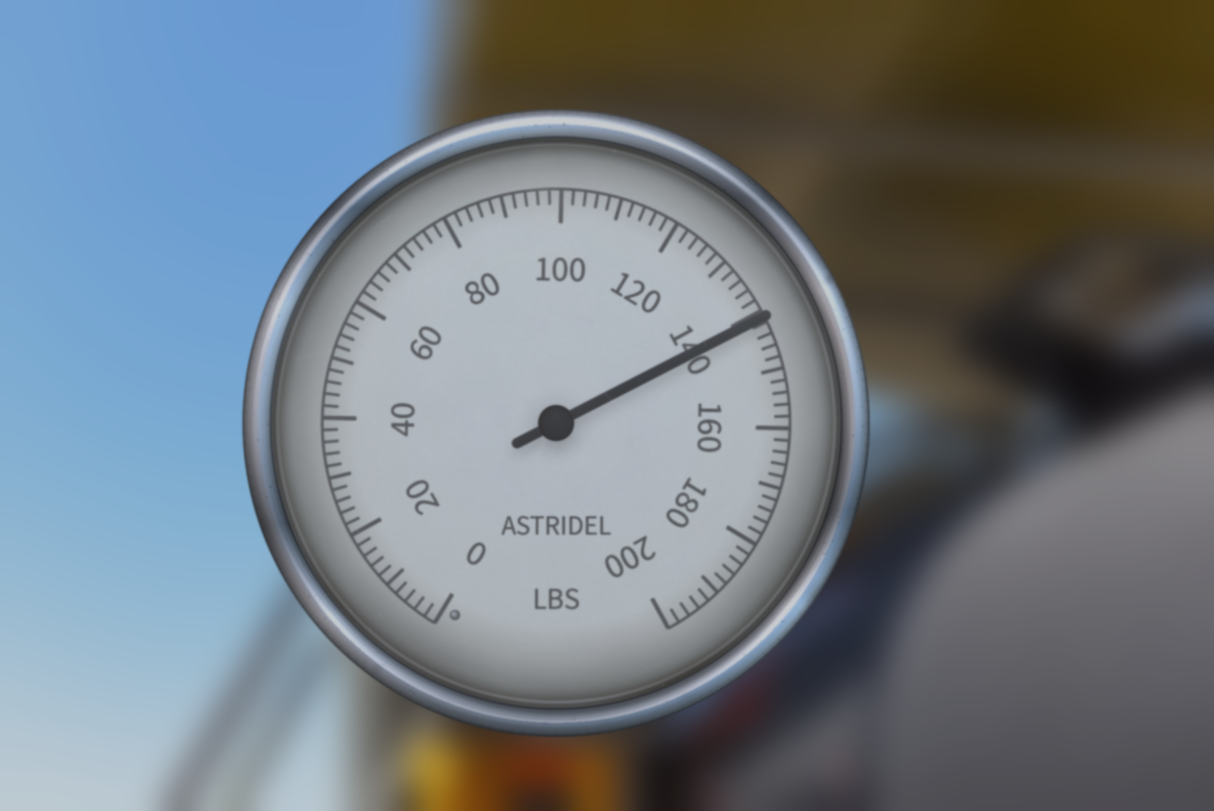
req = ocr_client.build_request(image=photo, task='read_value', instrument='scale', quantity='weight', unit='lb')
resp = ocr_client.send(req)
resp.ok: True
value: 141 lb
